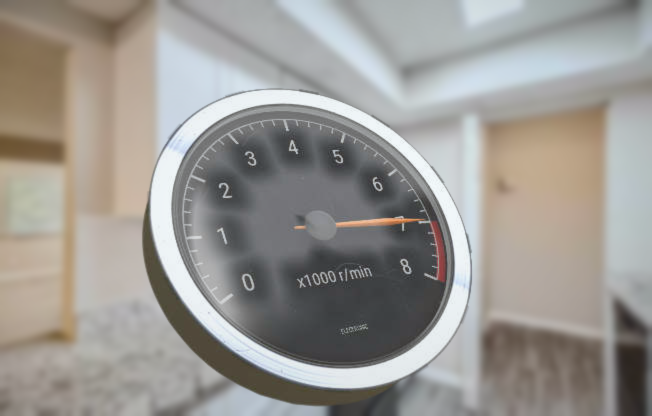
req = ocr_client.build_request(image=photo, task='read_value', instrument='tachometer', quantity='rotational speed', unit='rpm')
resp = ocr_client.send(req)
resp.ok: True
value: 7000 rpm
